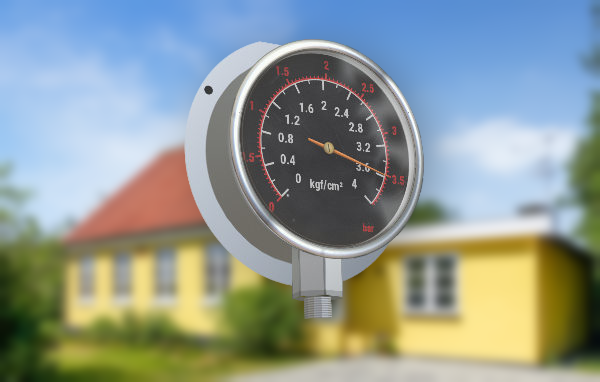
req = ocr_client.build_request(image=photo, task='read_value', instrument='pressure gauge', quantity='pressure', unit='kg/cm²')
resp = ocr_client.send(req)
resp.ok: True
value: 3.6 kg/cm²
